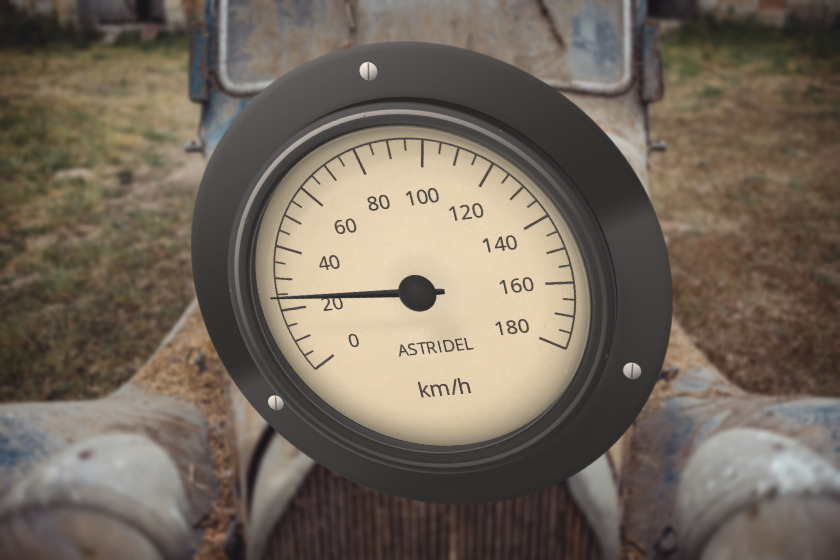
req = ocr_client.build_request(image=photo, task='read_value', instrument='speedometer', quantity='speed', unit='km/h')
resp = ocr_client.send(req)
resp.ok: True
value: 25 km/h
